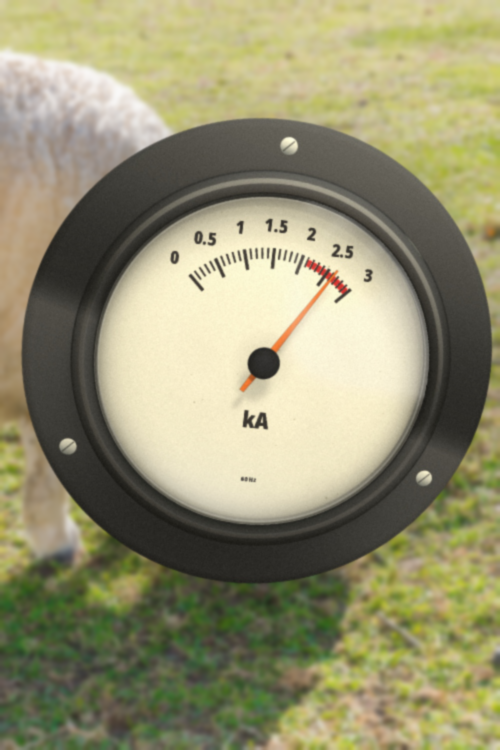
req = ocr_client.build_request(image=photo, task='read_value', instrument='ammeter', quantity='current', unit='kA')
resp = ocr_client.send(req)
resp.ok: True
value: 2.6 kA
